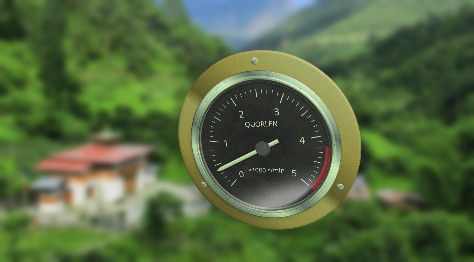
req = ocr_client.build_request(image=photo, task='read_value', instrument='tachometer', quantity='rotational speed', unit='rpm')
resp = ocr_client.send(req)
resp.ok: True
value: 400 rpm
